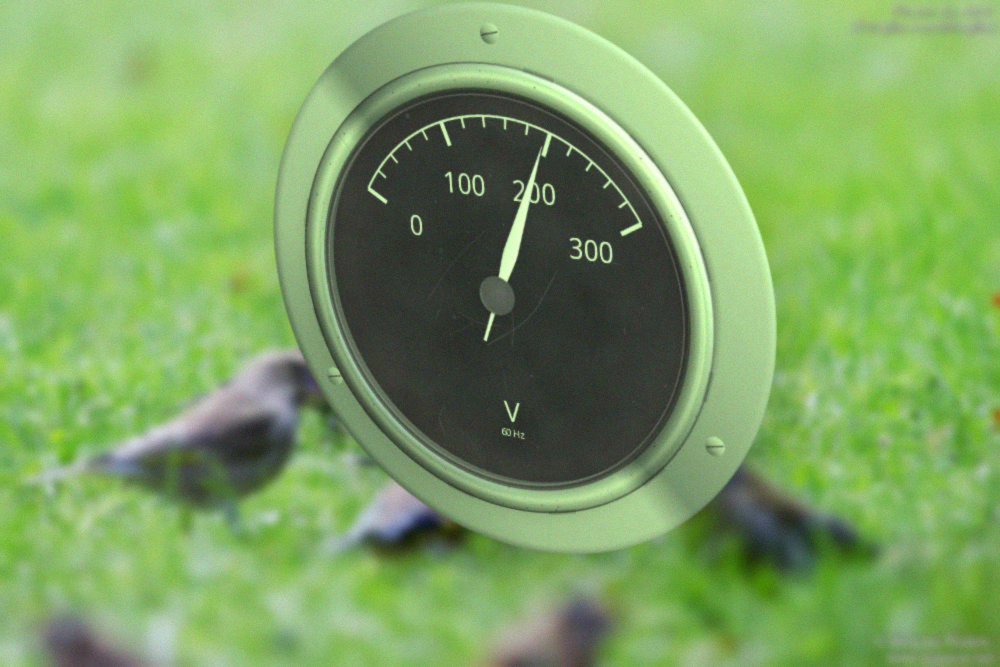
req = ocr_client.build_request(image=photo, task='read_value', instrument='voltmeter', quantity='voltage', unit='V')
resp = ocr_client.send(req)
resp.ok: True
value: 200 V
